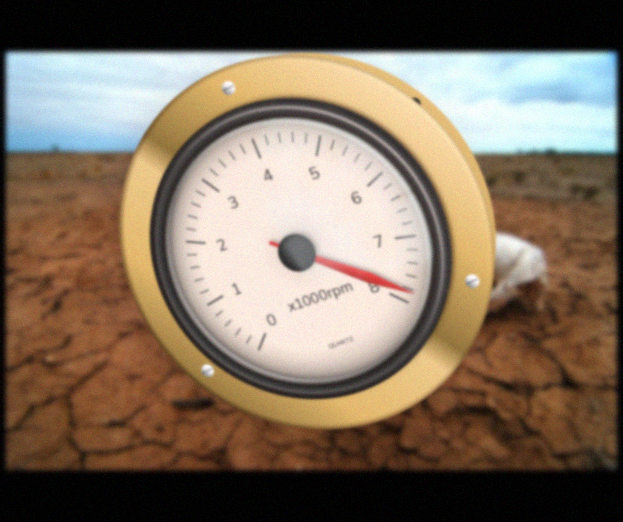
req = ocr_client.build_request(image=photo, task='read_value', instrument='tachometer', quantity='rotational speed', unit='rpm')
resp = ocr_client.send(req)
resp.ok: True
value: 7800 rpm
